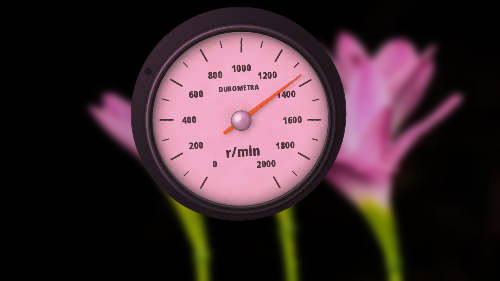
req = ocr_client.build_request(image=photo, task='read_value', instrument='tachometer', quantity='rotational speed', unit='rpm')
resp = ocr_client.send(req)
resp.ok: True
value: 1350 rpm
